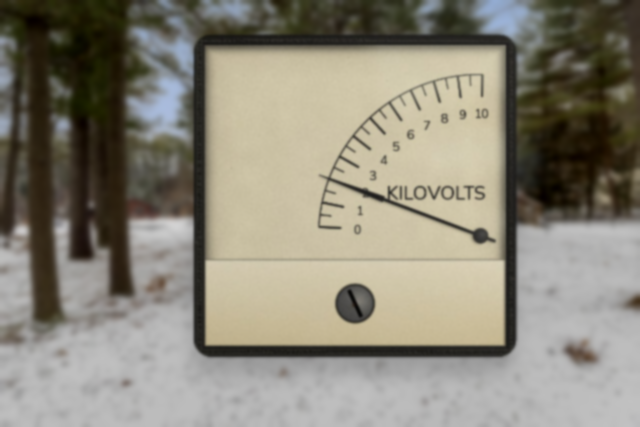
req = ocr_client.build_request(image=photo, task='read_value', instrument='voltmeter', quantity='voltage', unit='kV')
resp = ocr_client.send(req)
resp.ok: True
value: 2 kV
